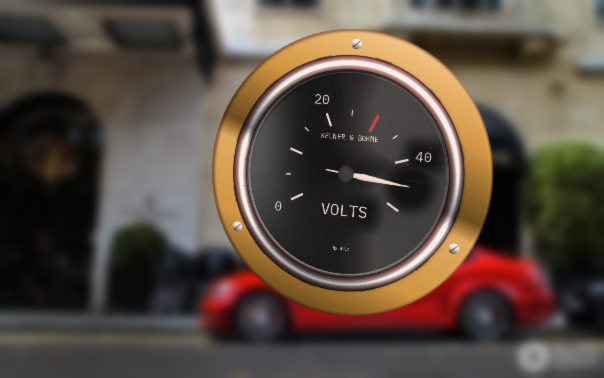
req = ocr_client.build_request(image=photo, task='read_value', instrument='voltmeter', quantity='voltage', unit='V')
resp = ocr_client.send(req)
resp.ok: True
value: 45 V
